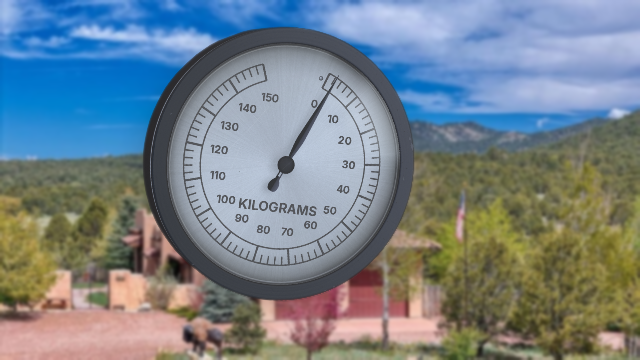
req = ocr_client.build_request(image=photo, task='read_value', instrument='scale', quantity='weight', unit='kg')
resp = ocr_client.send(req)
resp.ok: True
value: 2 kg
